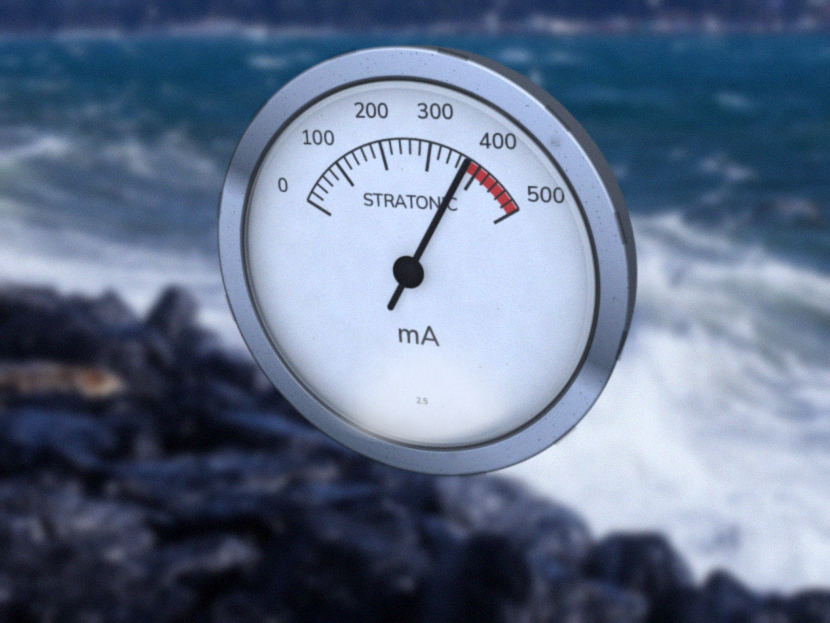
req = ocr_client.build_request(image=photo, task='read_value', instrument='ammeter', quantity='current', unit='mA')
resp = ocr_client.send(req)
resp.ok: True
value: 380 mA
